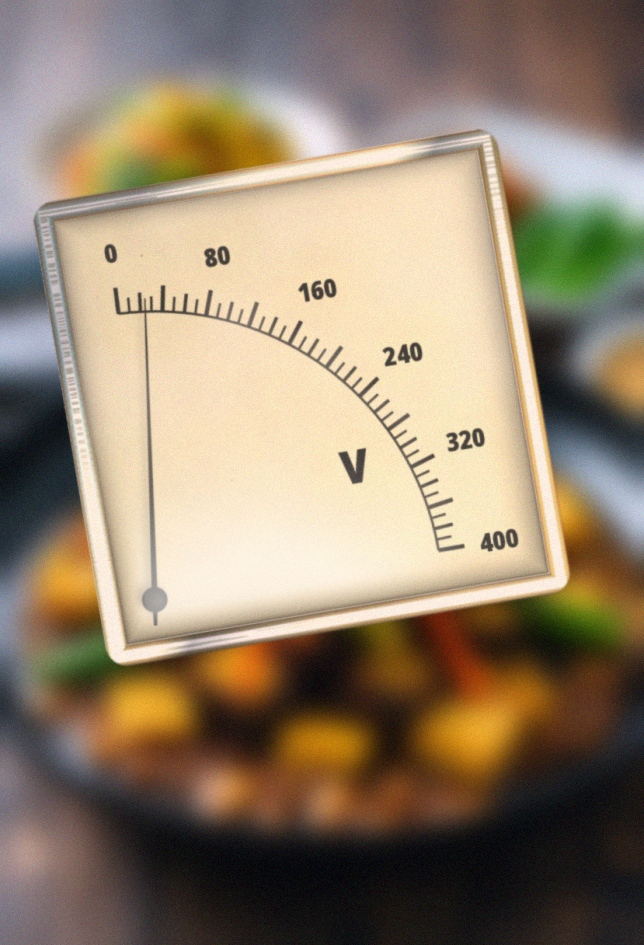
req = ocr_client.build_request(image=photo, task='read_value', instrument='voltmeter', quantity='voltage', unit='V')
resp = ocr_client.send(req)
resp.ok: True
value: 25 V
